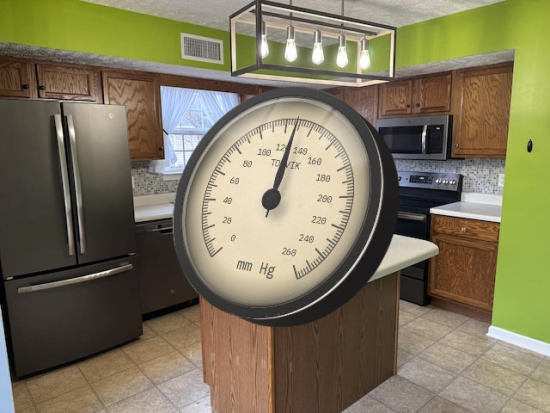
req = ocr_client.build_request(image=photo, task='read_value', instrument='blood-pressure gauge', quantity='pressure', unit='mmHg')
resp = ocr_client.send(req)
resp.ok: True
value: 130 mmHg
